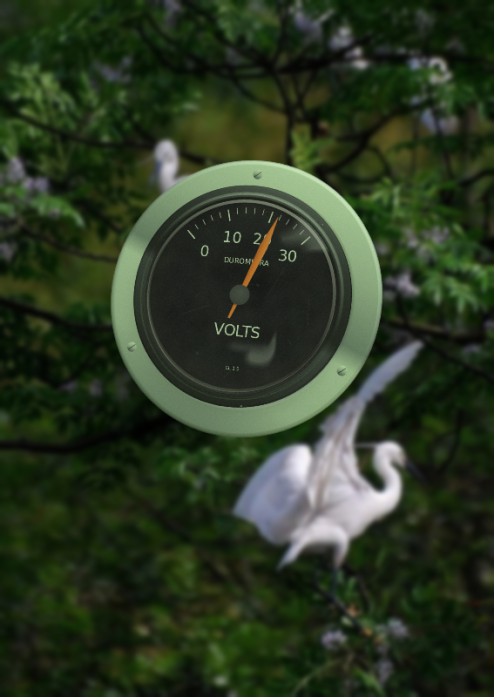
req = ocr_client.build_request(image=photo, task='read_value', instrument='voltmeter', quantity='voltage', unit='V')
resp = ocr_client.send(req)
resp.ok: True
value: 22 V
